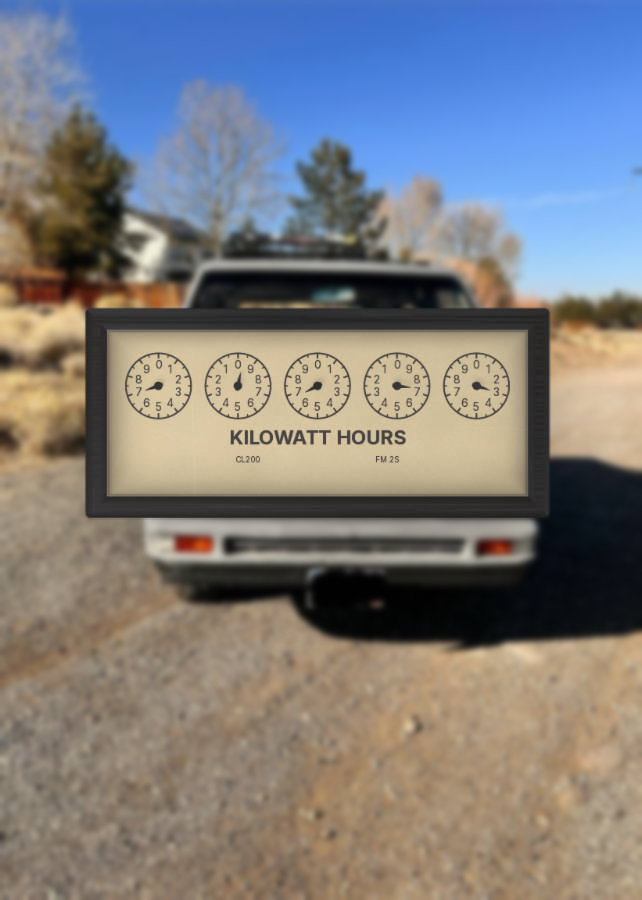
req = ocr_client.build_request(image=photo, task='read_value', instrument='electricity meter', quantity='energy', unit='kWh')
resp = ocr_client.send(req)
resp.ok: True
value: 69673 kWh
